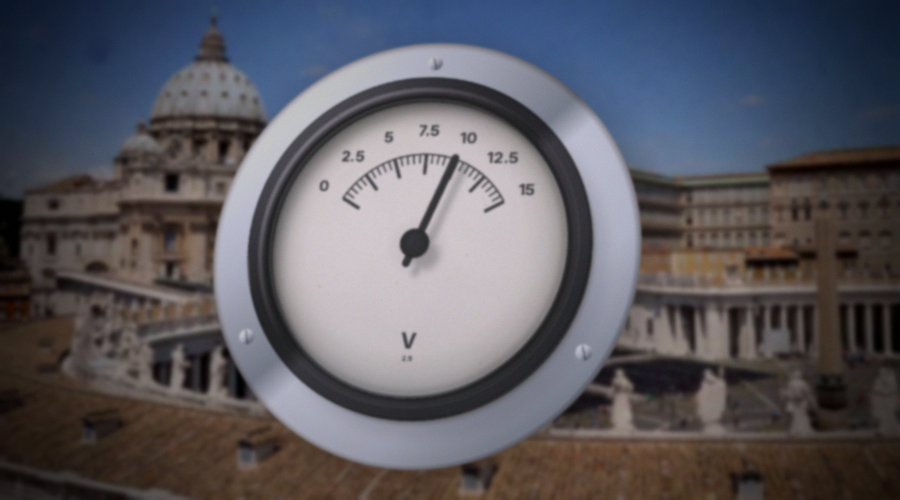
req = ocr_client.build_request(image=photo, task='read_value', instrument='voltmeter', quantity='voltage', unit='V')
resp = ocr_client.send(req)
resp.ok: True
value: 10 V
